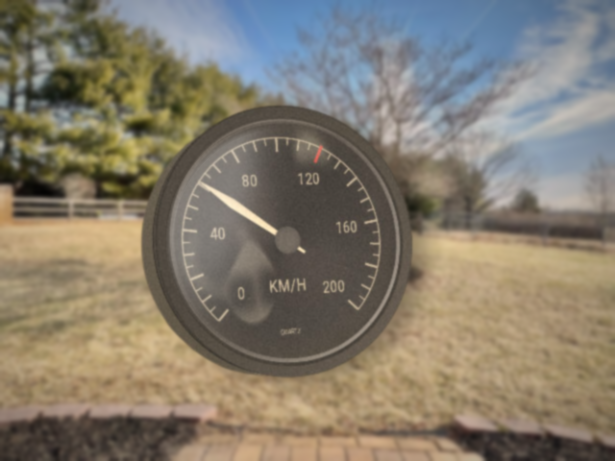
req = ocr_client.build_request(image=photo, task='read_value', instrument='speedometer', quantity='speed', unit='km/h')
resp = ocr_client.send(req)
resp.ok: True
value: 60 km/h
